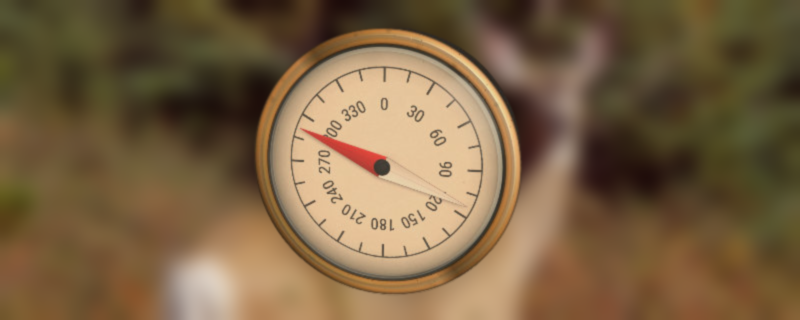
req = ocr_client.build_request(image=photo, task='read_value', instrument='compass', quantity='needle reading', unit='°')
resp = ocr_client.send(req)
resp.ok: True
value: 292.5 °
